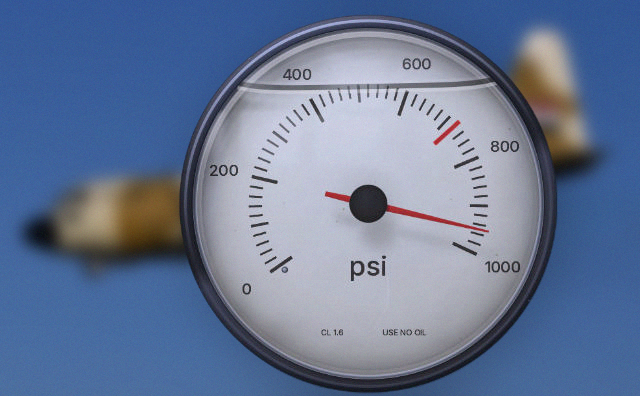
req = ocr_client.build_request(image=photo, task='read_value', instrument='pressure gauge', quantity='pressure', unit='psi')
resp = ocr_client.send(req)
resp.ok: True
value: 950 psi
